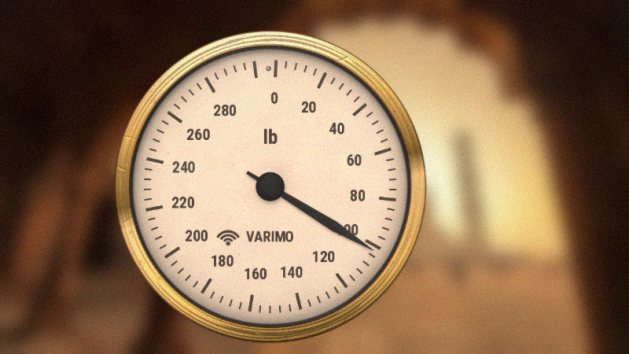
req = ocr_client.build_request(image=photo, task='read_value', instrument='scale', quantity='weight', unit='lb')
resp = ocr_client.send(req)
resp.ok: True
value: 102 lb
